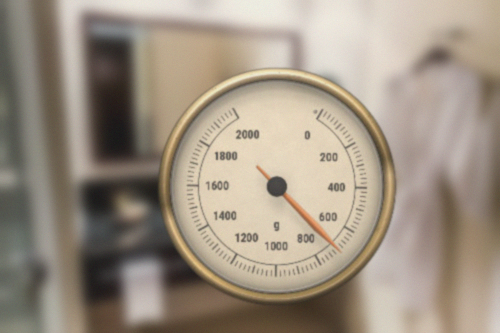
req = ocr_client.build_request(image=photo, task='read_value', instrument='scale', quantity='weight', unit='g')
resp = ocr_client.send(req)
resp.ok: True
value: 700 g
